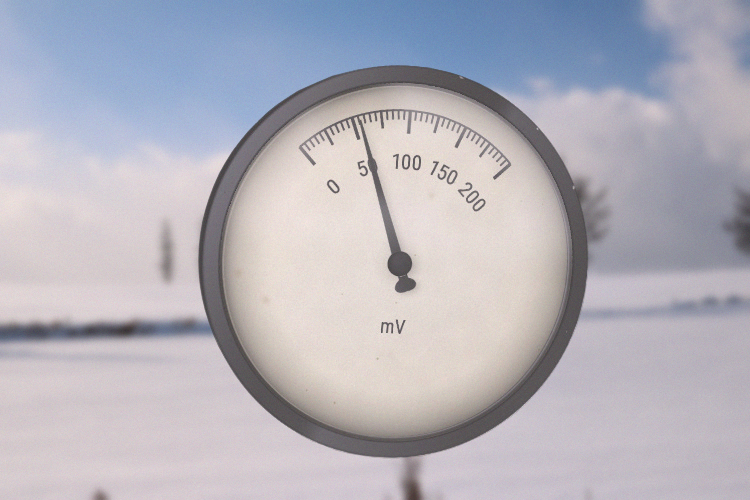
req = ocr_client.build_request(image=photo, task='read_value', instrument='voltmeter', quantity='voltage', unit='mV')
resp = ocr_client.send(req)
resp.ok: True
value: 55 mV
